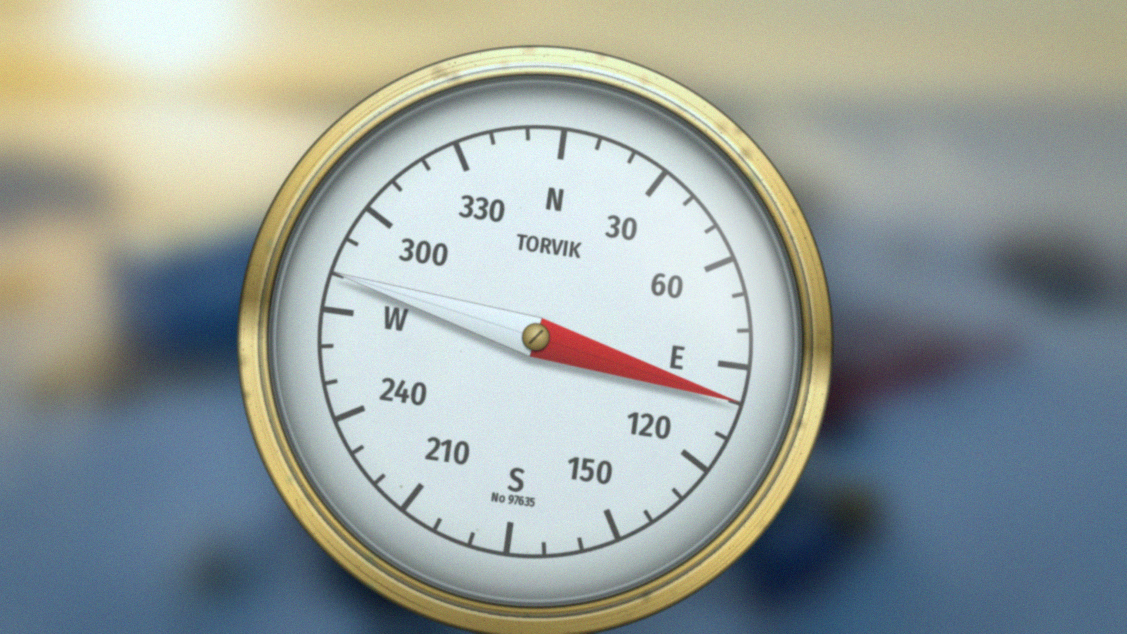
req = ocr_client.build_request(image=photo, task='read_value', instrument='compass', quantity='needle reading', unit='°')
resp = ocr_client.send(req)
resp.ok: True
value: 100 °
